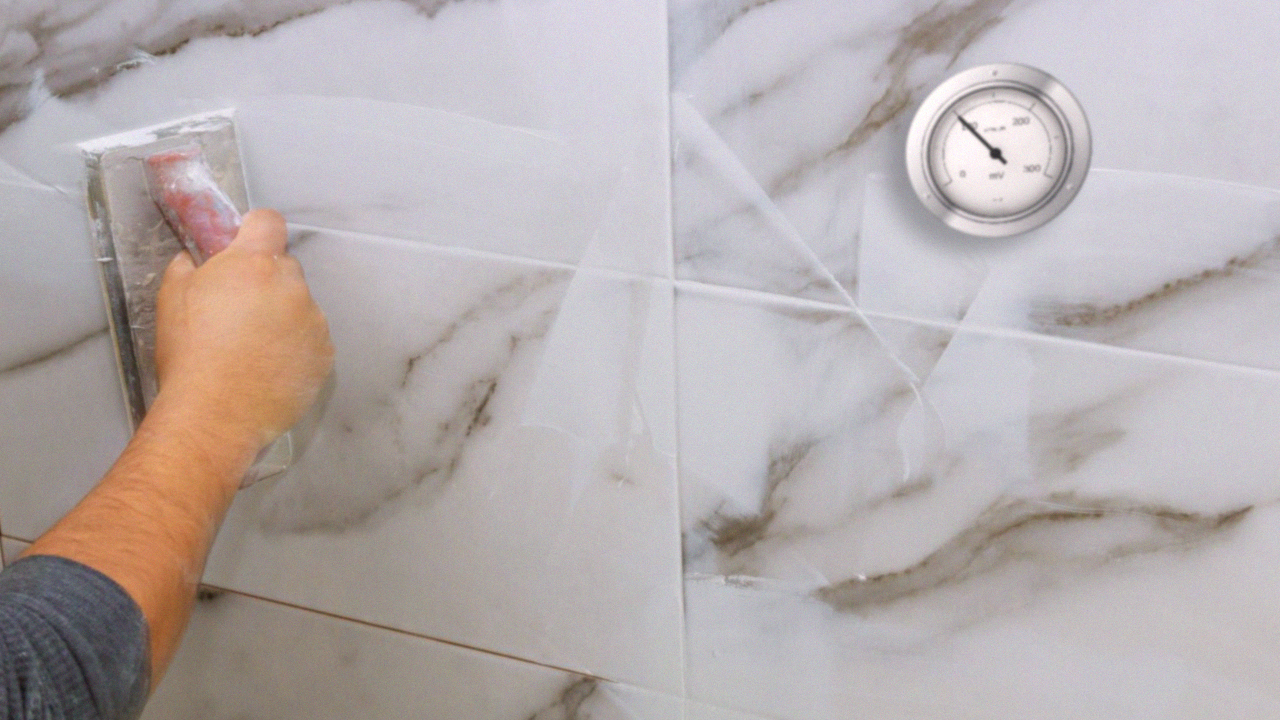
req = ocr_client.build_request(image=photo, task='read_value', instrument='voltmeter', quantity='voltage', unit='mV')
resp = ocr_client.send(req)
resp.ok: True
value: 100 mV
